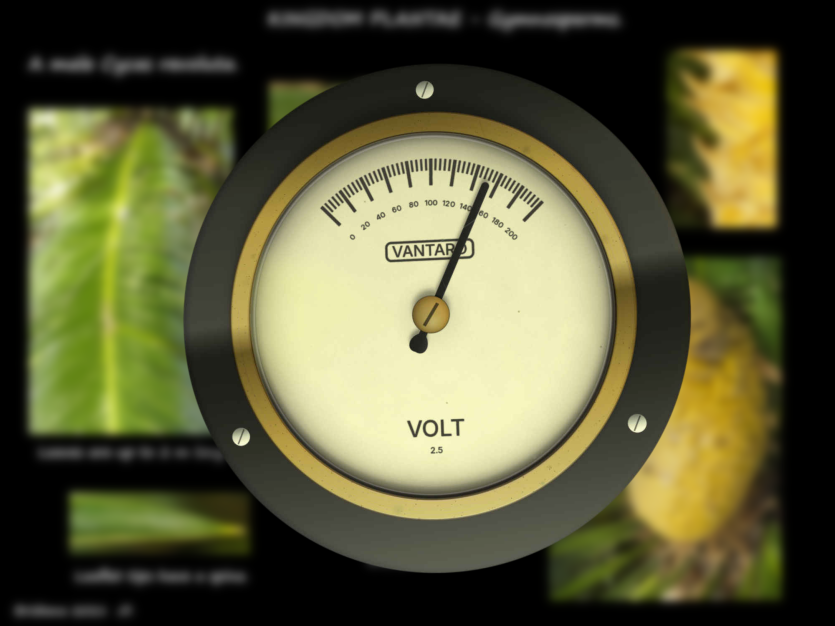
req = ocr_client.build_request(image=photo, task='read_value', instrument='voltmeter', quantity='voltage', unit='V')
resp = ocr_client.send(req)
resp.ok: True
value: 152 V
